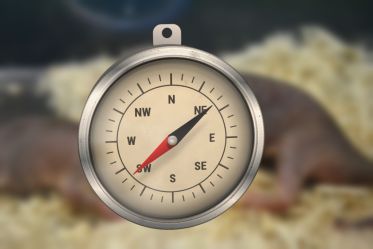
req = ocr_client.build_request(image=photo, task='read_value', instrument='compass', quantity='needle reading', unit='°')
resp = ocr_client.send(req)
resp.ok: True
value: 230 °
